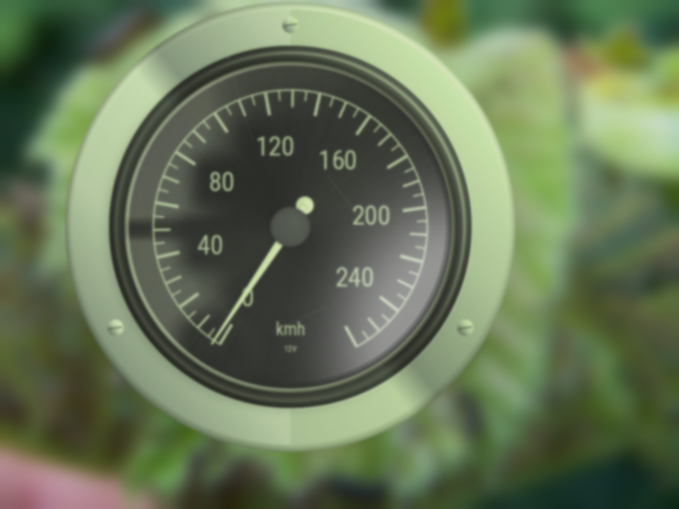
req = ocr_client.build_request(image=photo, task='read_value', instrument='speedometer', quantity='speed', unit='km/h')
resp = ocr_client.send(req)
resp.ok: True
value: 2.5 km/h
